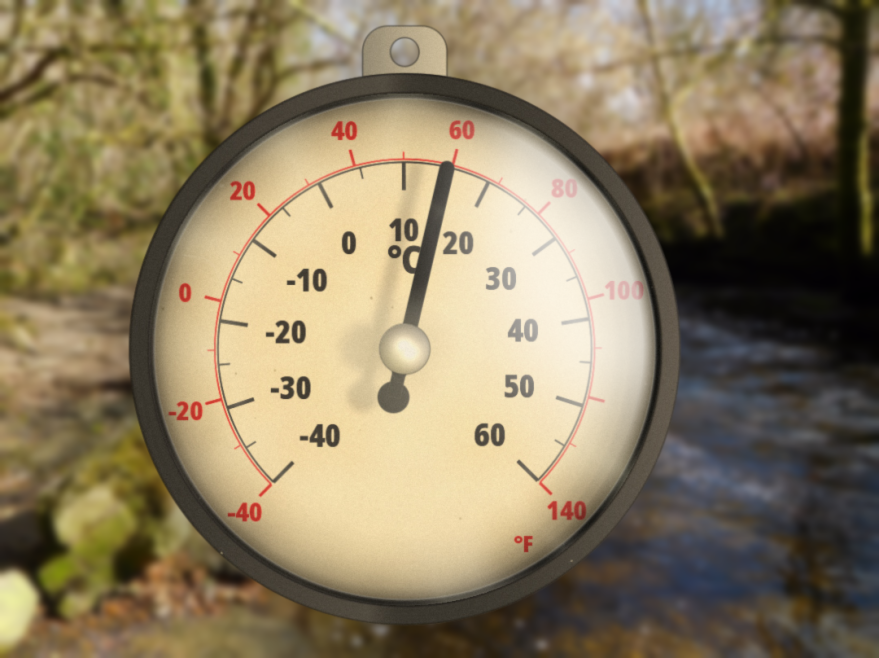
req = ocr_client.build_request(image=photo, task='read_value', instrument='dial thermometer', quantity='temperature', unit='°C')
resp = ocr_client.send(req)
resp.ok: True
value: 15 °C
